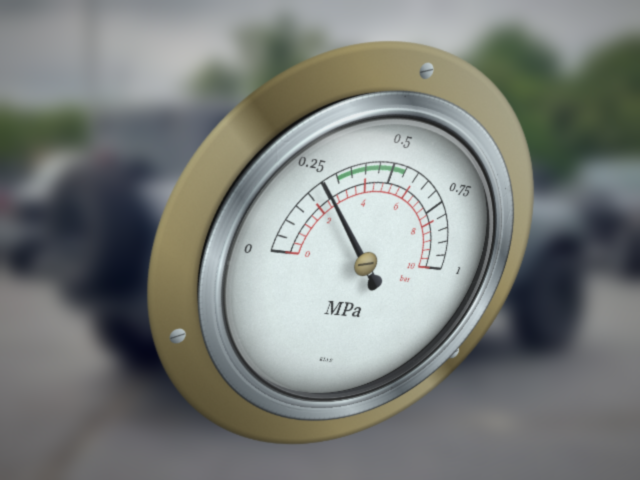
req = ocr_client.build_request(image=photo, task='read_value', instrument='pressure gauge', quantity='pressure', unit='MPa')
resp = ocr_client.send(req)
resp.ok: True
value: 0.25 MPa
